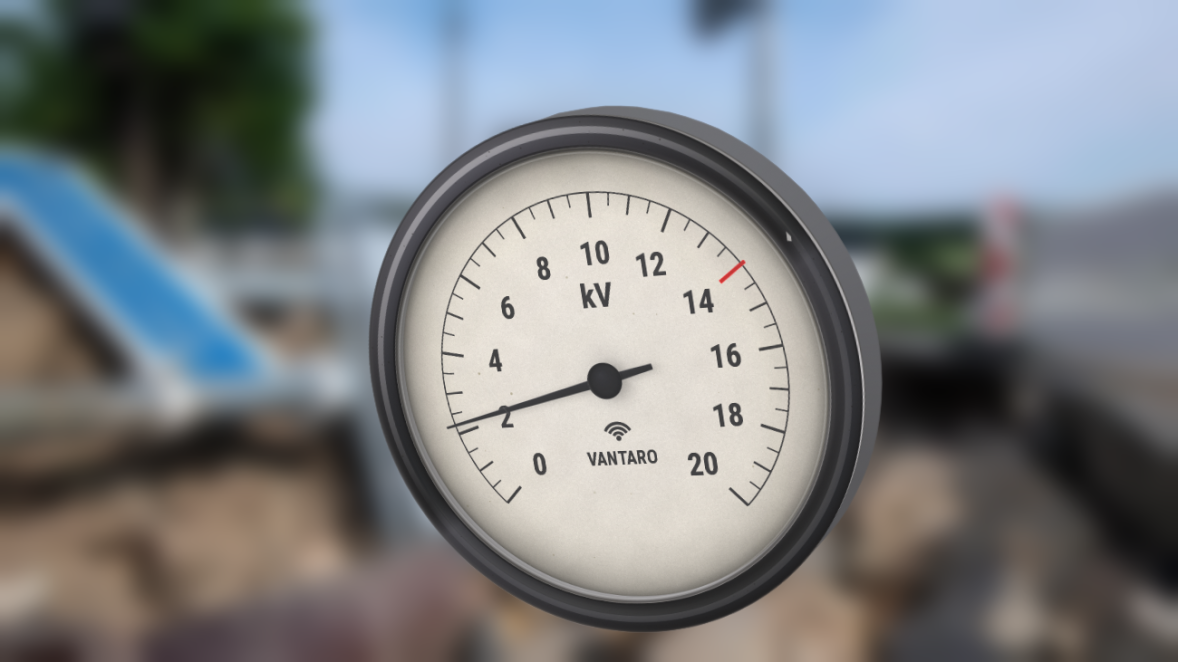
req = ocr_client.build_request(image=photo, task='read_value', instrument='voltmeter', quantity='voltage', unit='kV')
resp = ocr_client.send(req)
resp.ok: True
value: 2.25 kV
